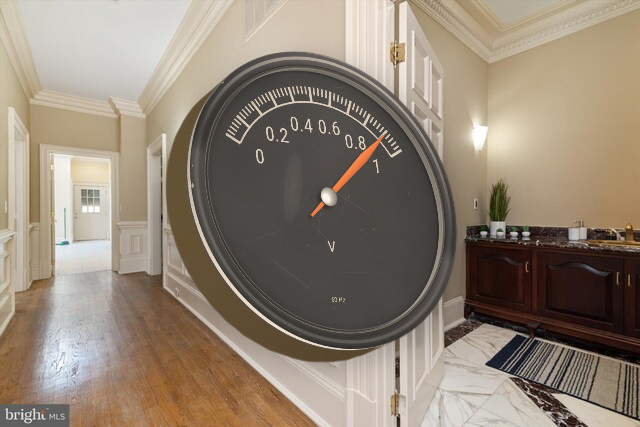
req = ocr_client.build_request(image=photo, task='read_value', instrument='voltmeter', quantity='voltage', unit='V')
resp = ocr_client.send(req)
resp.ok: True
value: 0.9 V
